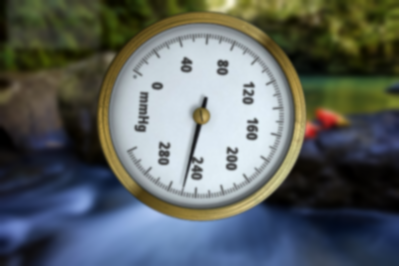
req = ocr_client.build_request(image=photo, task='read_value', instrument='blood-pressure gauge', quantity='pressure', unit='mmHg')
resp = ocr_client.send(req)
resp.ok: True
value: 250 mmHg
